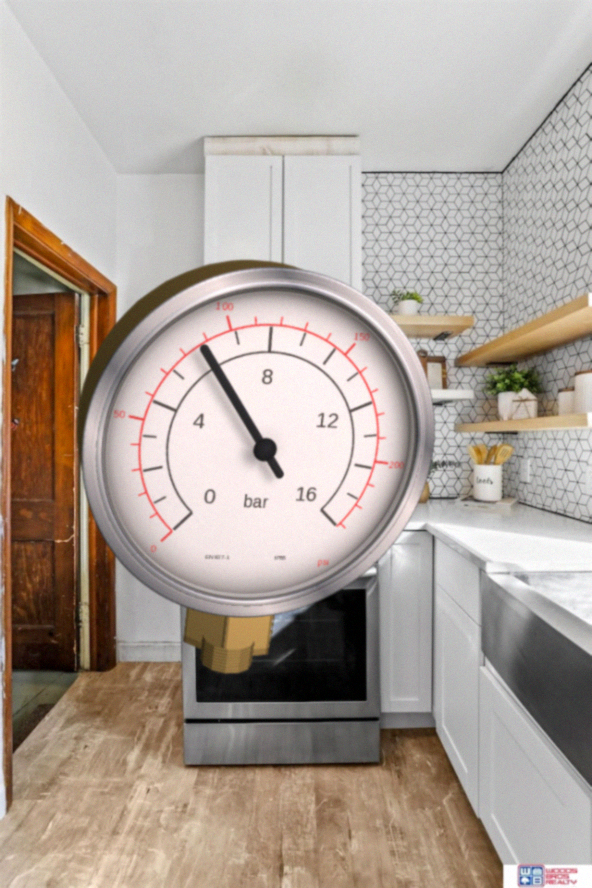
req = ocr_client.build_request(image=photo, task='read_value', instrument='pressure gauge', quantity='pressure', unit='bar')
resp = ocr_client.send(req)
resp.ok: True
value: 6 bar
